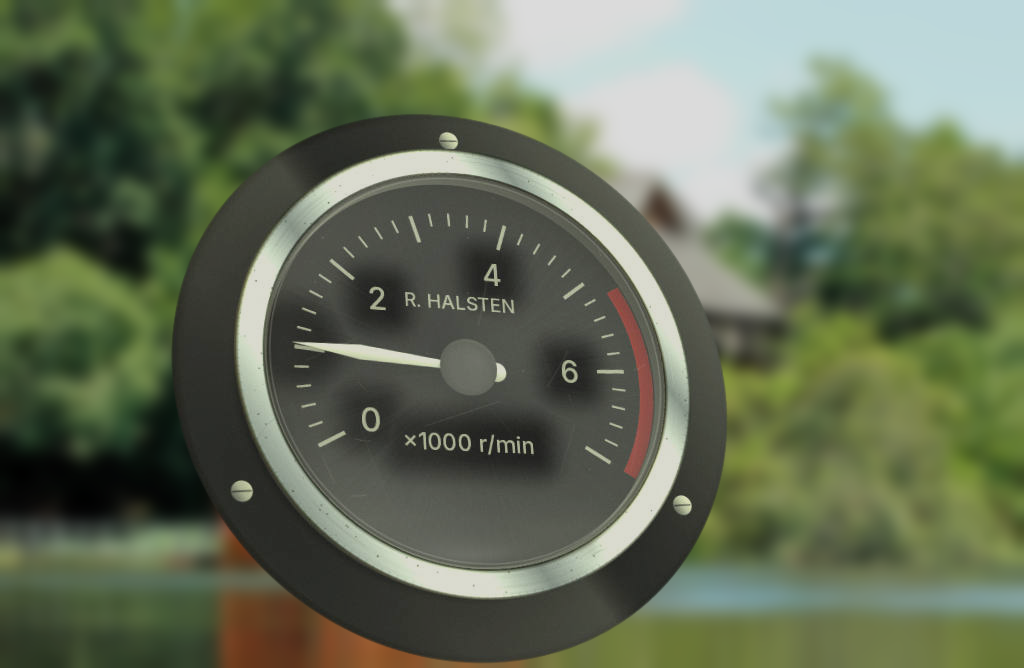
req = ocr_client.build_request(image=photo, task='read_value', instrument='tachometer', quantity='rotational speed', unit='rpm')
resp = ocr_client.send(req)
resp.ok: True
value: 1000 rpm
